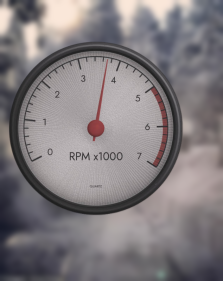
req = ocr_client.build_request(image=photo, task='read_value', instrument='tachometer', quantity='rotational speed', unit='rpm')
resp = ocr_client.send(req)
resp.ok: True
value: 3700 rpm
